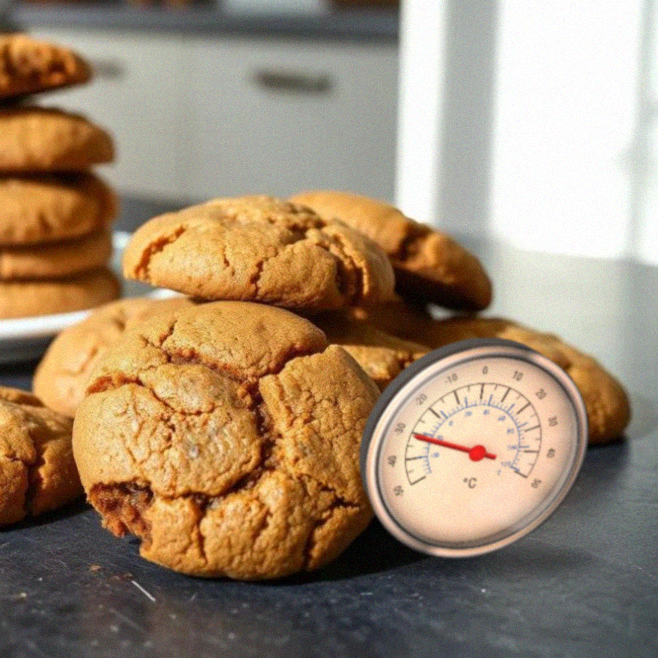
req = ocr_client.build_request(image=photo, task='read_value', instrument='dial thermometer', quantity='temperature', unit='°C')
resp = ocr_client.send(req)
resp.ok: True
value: -30 °C
